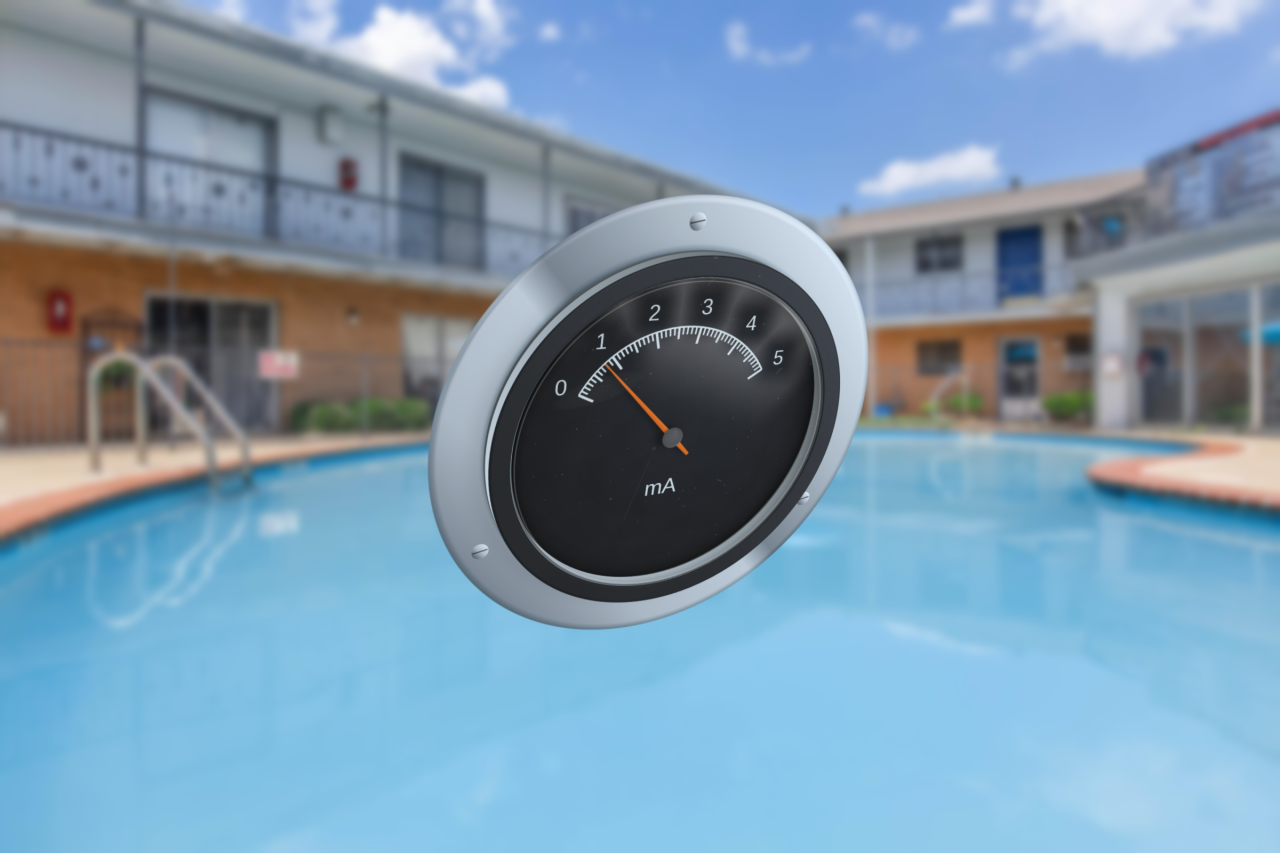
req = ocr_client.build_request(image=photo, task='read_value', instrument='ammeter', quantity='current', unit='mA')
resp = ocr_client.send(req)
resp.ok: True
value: 0.8 mA
